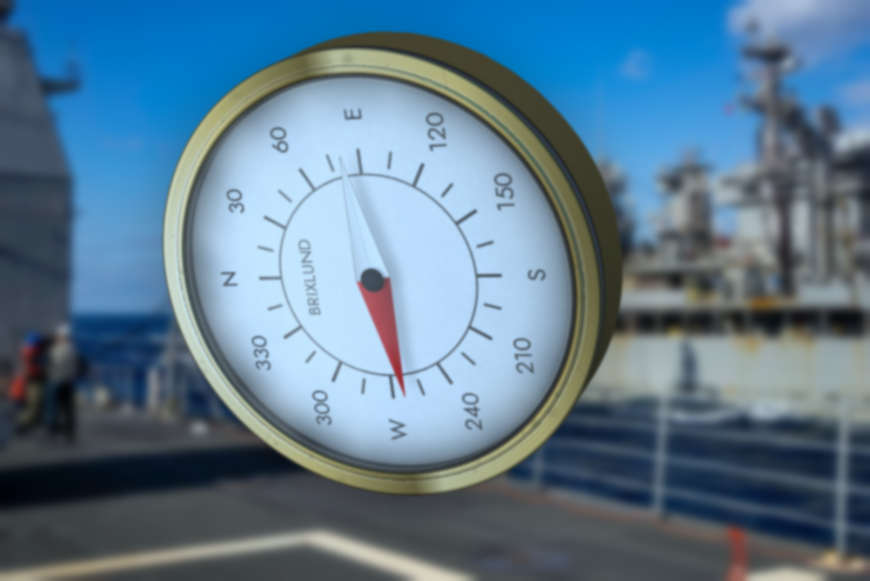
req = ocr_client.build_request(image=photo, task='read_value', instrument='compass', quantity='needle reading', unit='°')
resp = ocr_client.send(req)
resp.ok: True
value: 262.5 °
